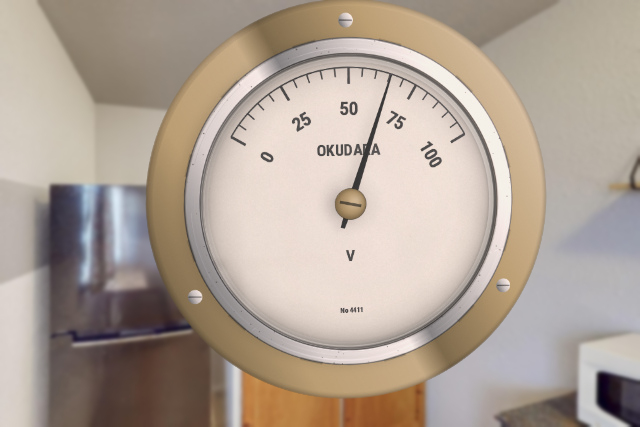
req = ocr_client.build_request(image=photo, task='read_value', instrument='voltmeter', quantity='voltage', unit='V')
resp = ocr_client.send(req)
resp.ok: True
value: 65 V
